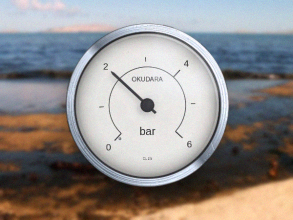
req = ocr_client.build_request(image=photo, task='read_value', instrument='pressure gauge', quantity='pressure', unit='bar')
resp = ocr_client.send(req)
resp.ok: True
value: 2 bar
